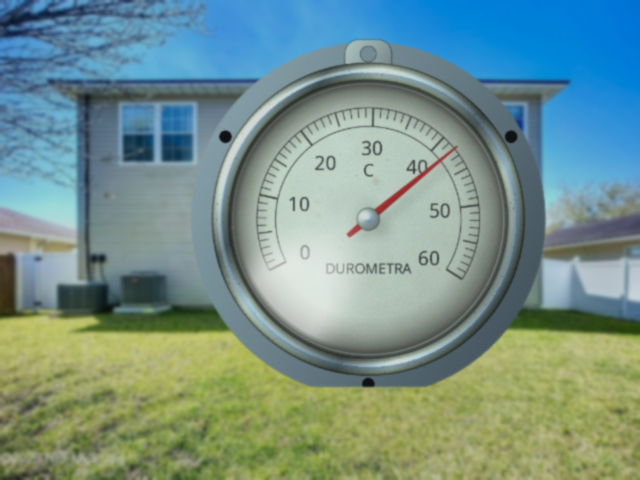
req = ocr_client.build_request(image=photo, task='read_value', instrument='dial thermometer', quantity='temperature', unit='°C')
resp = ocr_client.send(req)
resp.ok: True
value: 42 °C
